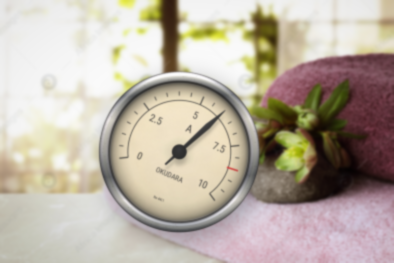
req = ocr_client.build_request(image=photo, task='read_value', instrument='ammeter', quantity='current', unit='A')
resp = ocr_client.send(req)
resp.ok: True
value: 6 A
